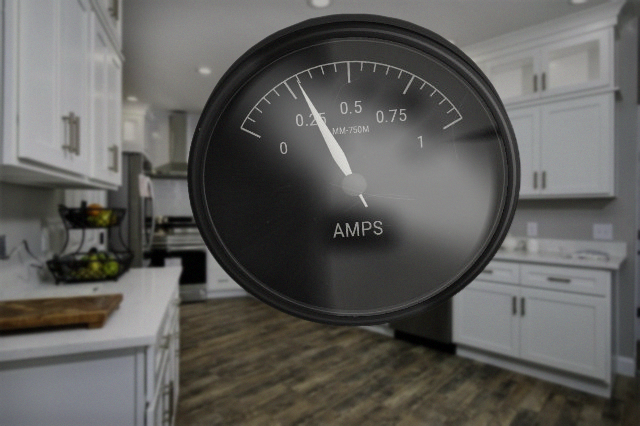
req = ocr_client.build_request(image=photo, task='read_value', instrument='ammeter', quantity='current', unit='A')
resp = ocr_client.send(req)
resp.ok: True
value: 0.3 A
